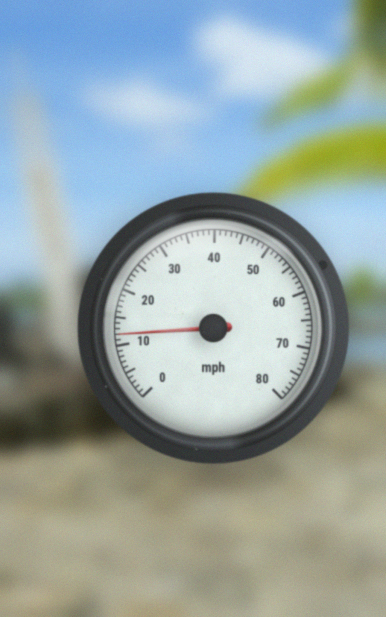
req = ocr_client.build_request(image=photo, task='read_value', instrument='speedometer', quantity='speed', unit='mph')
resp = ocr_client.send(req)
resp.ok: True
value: 12 mph
